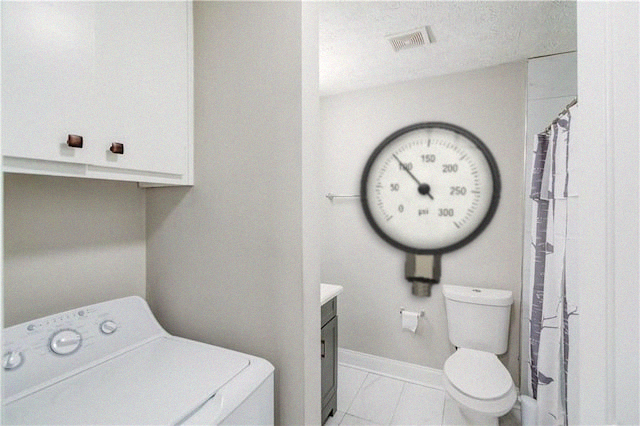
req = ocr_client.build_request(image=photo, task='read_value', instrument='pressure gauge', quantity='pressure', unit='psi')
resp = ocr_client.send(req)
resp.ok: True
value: 100 psi
